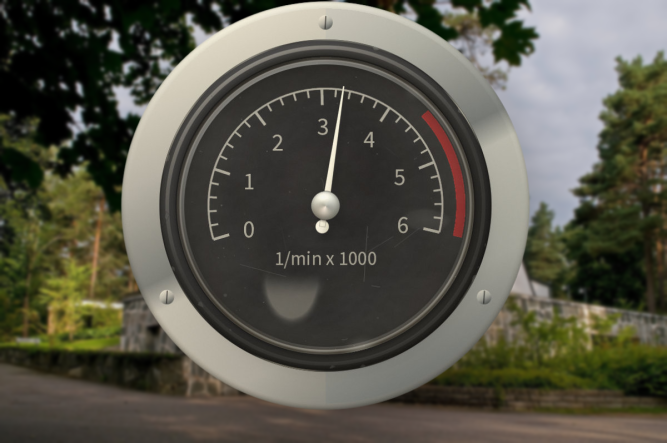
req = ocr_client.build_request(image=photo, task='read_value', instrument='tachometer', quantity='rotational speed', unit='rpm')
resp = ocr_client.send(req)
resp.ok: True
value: 3300 rpm
